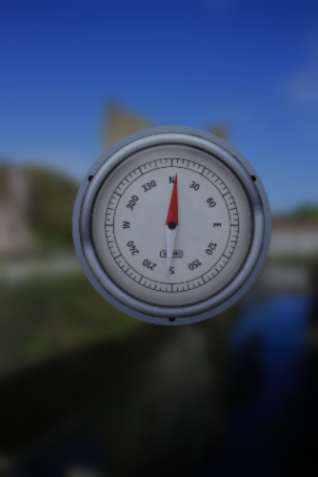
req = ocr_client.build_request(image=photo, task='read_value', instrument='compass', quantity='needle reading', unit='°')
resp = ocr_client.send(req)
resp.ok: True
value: 5 °
